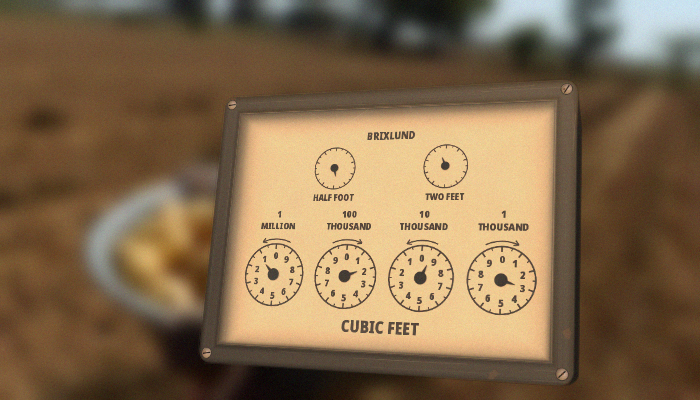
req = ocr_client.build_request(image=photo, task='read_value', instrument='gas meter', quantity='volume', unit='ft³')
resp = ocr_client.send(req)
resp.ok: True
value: 119300 ft³
